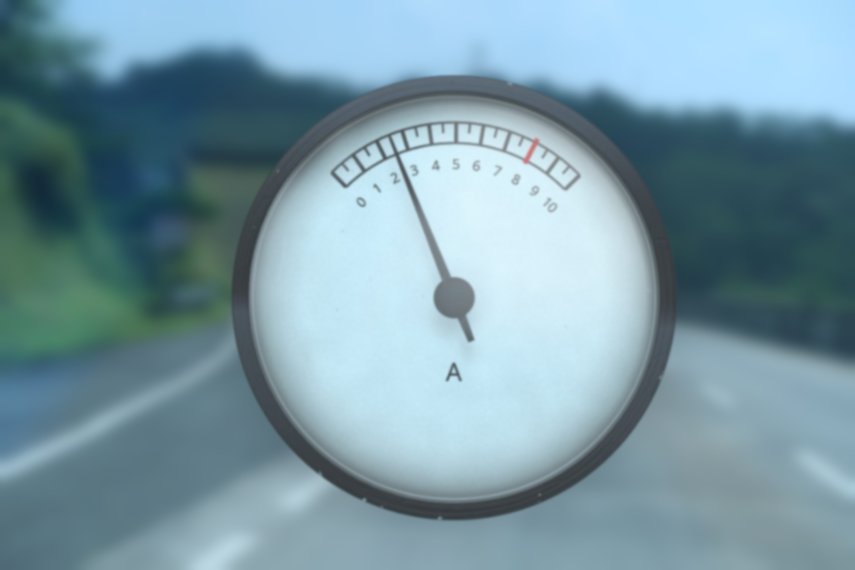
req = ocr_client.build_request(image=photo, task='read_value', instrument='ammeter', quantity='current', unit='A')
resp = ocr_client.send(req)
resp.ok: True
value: 2.5 A
